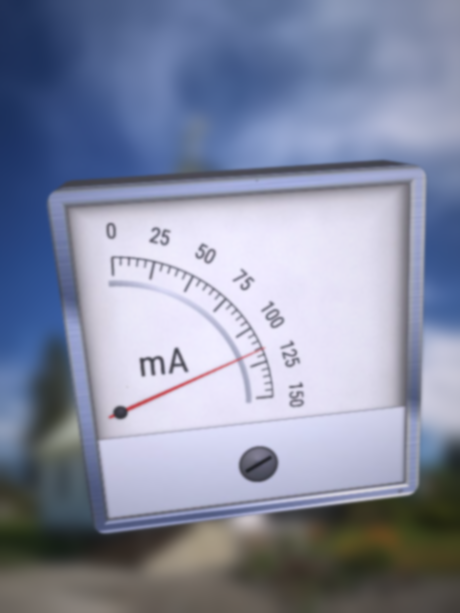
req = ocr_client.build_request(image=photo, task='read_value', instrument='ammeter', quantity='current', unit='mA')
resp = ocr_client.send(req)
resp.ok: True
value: 115 mA
